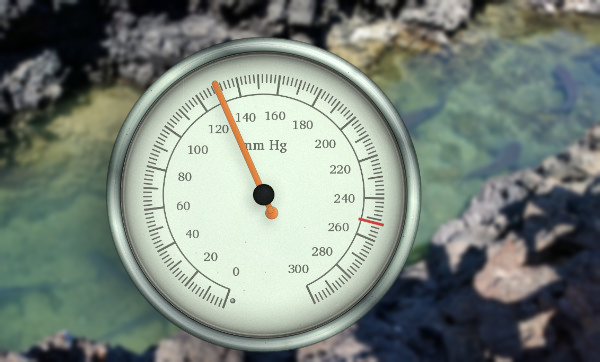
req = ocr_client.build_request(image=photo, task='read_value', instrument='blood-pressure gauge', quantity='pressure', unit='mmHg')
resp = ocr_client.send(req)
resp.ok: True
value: 130 mmHg
